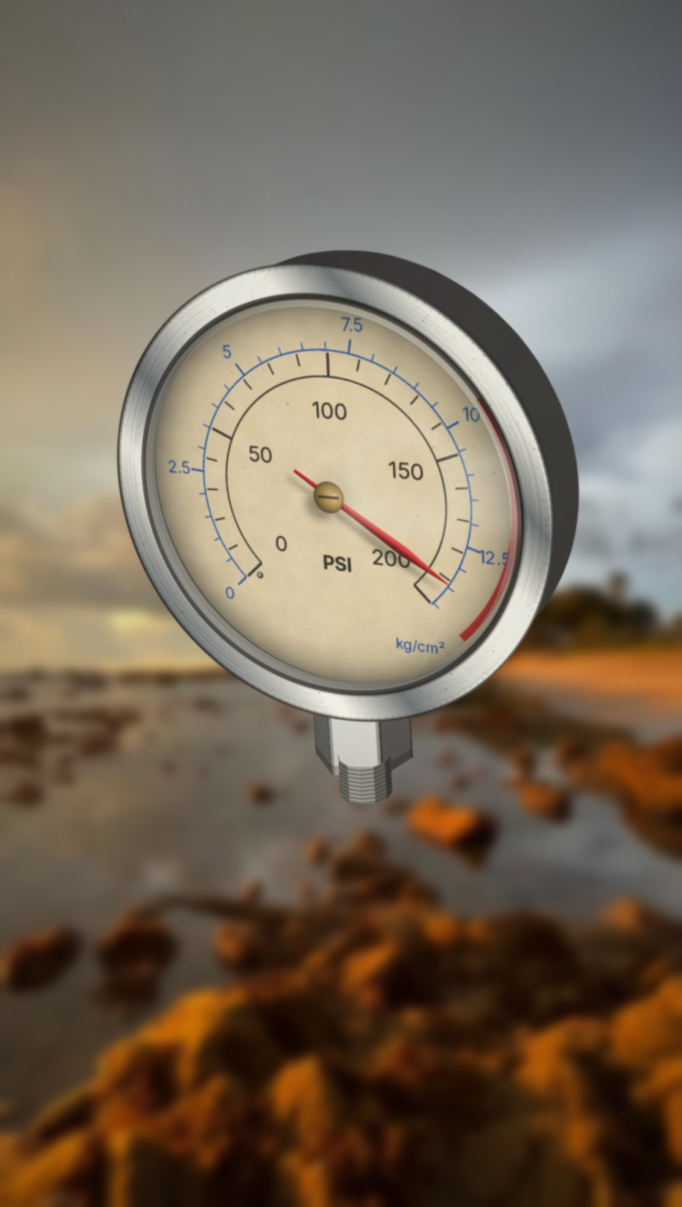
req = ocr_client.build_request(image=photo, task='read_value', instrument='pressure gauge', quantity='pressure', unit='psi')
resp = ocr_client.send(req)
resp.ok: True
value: 190 psi
